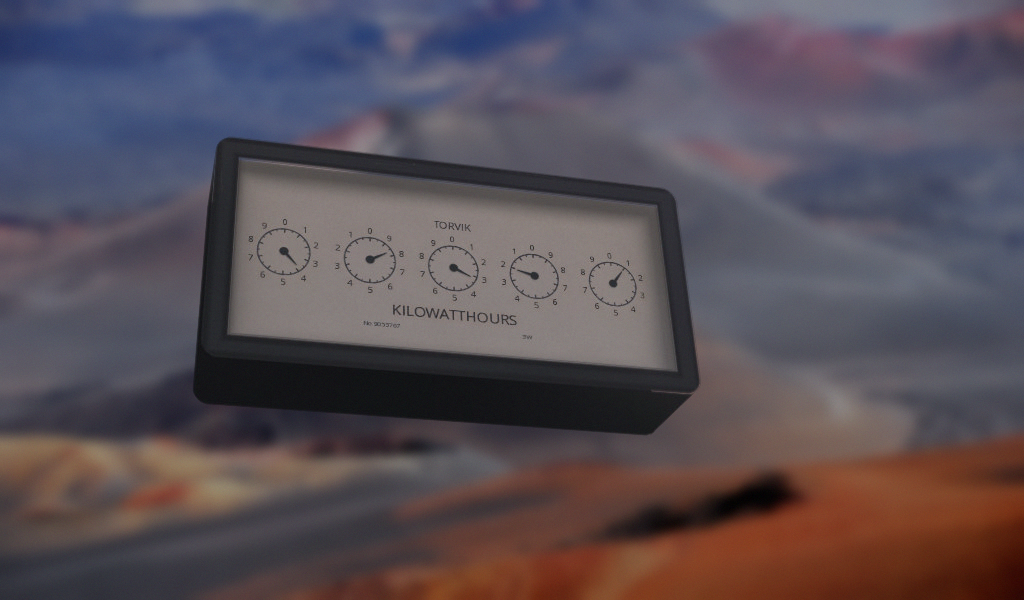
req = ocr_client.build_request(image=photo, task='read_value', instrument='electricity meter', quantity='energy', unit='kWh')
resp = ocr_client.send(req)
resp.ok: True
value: 38321 kWh
